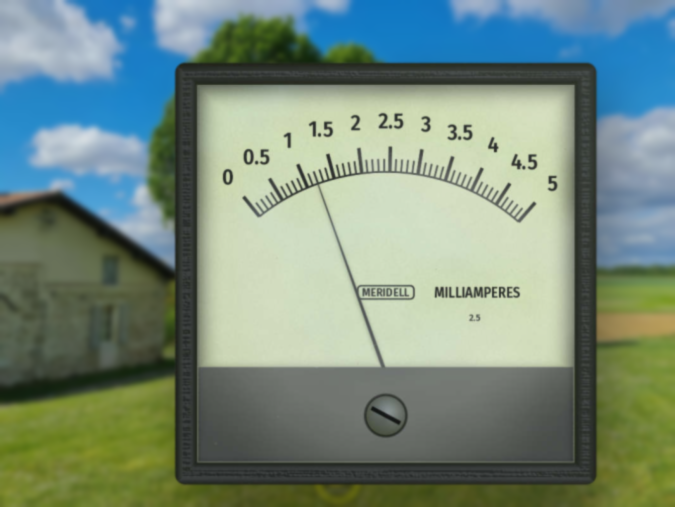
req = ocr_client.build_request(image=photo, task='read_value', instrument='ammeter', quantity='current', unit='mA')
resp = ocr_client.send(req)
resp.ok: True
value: 1.2 mA
